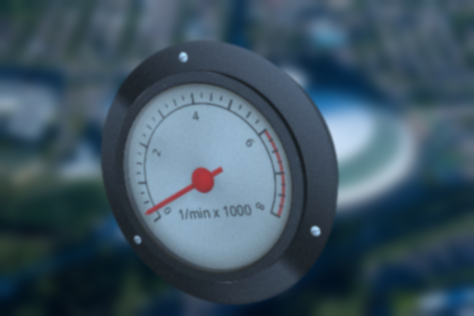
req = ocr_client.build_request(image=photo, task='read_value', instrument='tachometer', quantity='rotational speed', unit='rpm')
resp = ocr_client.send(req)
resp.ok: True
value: 250 rpm
